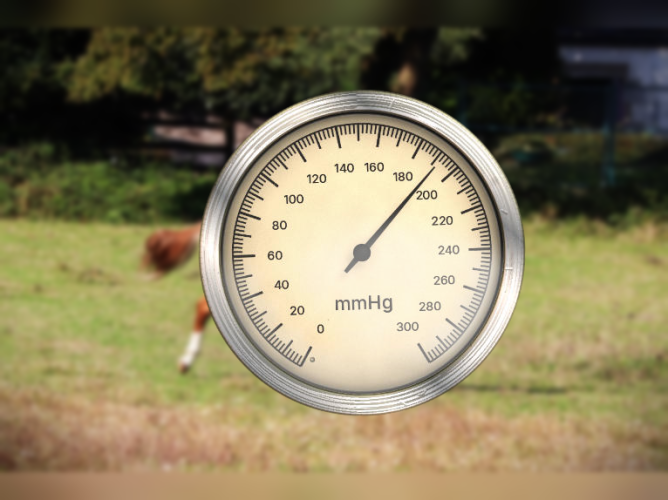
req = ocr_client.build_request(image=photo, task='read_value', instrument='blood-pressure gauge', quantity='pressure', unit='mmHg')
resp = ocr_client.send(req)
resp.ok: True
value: 192 mmHg
